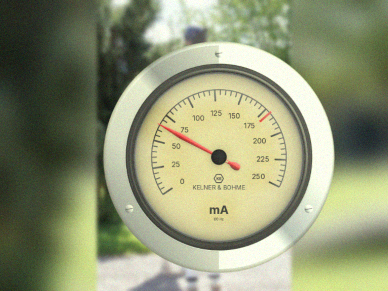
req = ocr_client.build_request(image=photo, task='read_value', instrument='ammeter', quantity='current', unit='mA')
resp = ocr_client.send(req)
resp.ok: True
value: 65 mA
